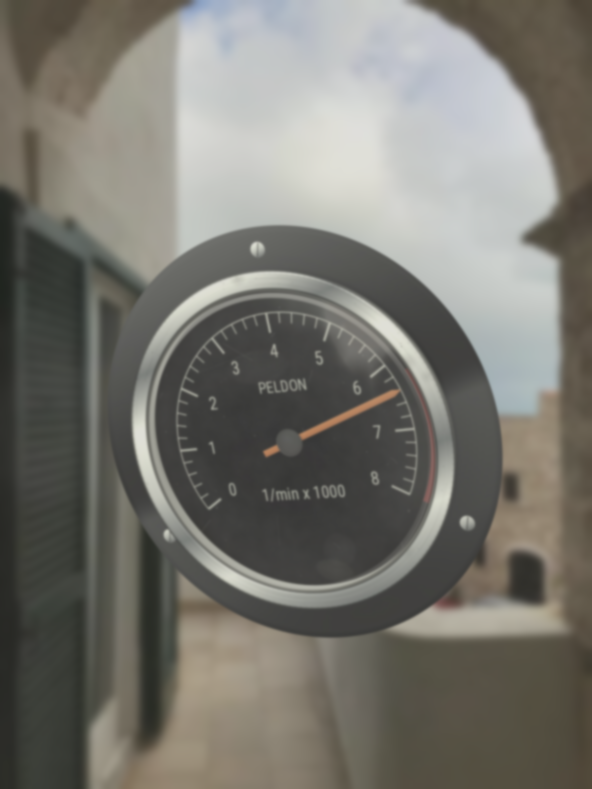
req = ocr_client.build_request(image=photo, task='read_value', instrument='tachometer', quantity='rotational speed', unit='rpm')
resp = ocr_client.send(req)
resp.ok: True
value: 6400 rpm
